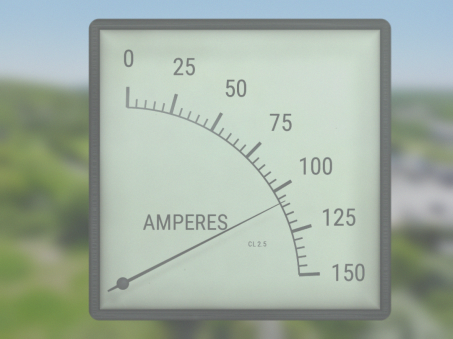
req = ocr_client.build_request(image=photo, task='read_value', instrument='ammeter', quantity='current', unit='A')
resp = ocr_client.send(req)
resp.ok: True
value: 107.5 A
